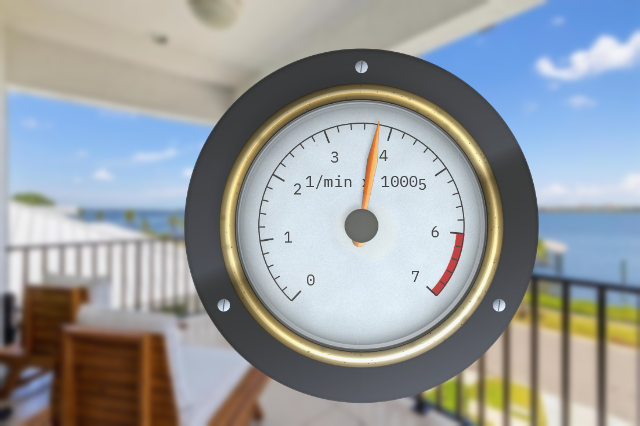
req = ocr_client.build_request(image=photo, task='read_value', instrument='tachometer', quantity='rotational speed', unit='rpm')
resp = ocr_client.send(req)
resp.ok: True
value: 3800 rpm
